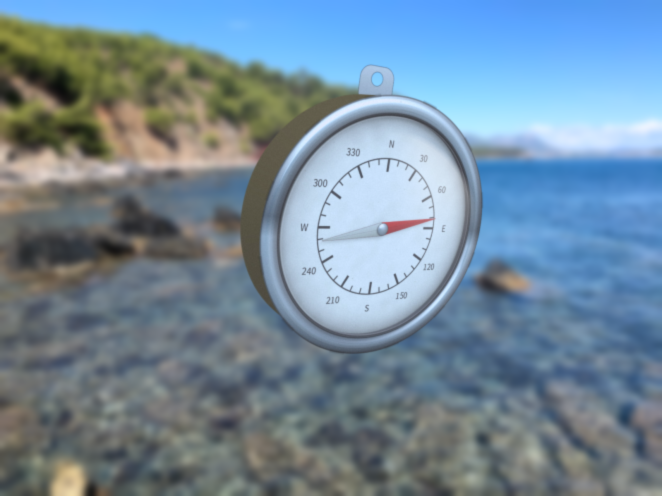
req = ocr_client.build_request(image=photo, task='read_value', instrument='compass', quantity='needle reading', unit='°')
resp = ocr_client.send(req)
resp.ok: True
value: 80 °
